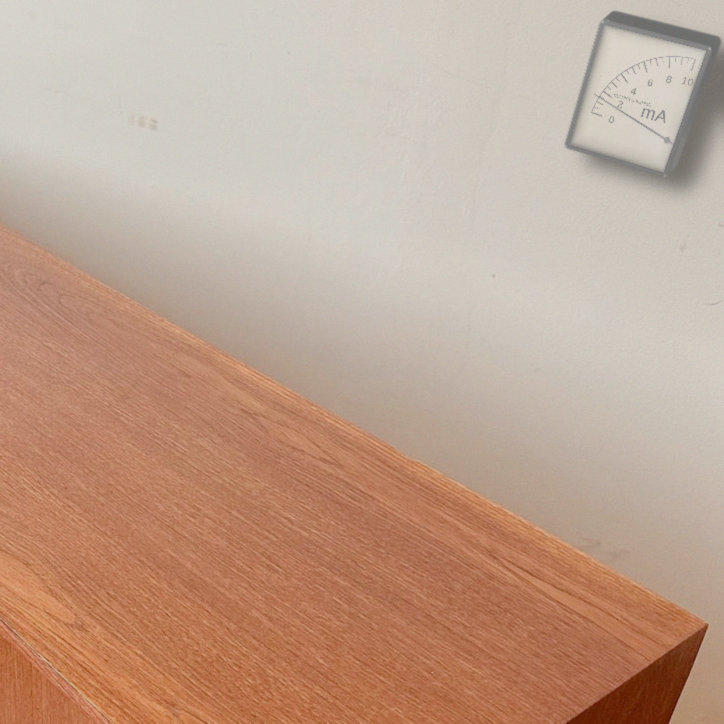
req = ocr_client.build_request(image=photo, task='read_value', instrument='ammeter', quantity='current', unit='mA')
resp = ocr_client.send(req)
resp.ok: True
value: 1.5 mA
